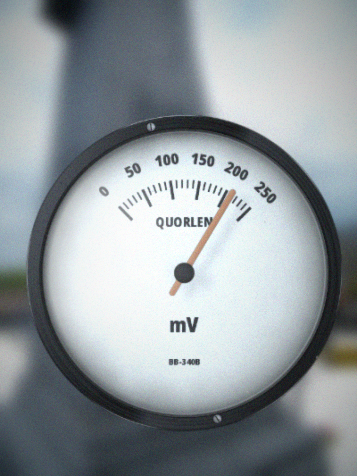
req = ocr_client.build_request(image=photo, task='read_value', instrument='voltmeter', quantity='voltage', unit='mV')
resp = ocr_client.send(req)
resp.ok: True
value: 210 mV
